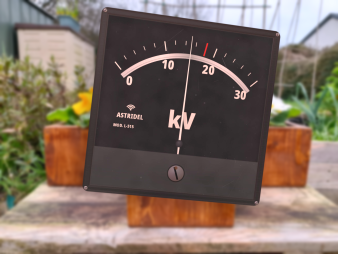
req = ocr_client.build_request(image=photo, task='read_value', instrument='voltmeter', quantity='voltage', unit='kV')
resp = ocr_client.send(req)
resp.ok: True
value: 15 kV
